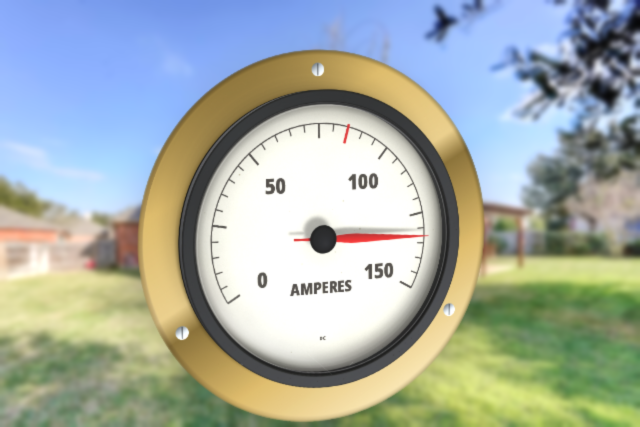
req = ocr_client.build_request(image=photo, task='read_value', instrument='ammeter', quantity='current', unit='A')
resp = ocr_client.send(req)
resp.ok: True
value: 132.5 A
